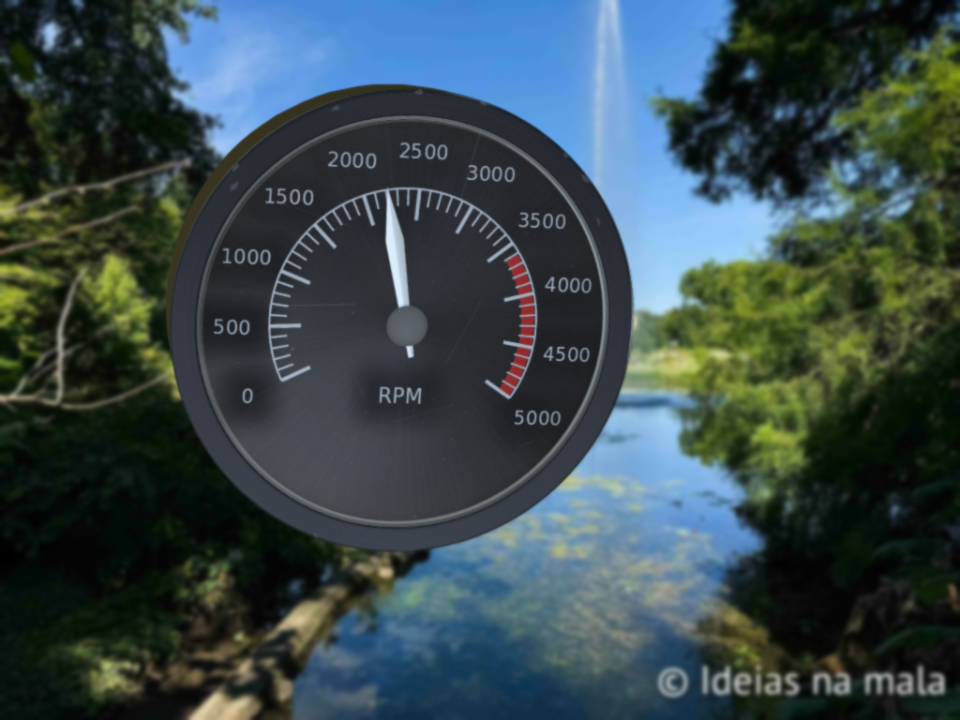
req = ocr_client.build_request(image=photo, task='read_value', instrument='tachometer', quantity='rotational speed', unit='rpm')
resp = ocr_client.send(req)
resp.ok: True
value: 2200 rpm
